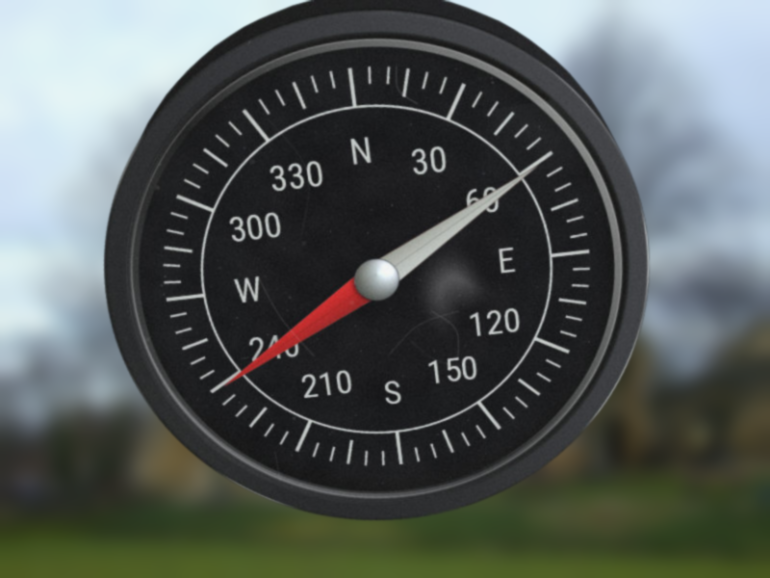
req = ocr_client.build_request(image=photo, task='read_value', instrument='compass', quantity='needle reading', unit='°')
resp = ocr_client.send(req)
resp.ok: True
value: 240 °
